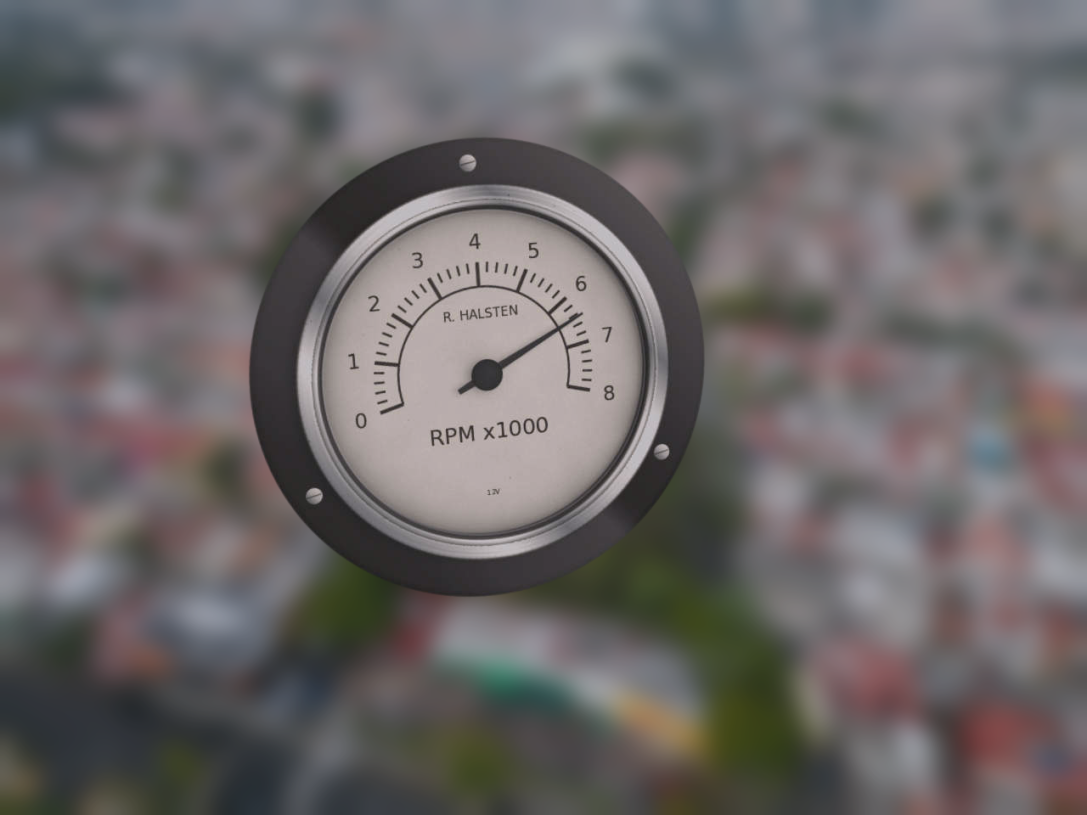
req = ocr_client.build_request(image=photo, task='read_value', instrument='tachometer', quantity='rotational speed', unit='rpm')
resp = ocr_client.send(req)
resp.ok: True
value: 6400 rpm
